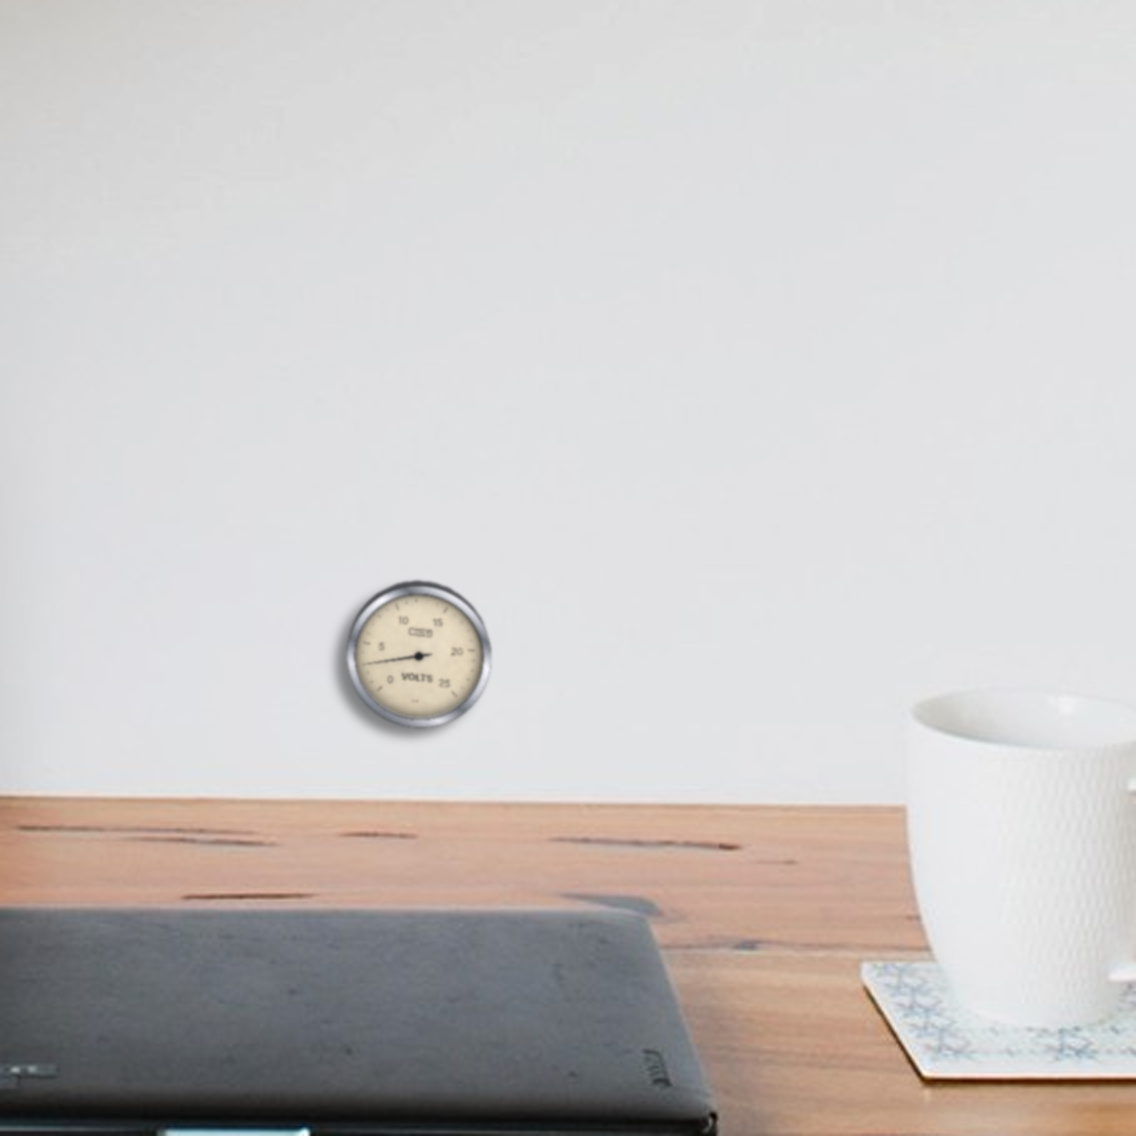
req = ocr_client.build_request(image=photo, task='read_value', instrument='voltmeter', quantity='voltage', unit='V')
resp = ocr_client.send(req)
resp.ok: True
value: 3 V
